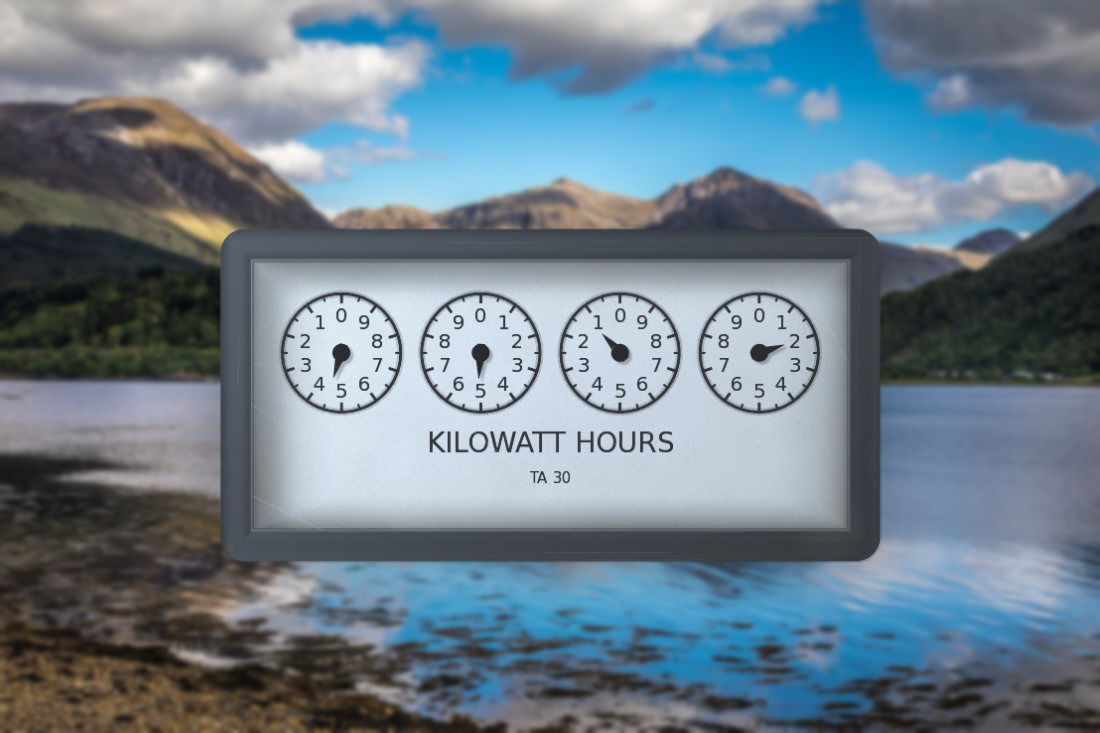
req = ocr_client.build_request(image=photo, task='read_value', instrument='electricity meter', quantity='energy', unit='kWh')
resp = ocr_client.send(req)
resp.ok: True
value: 4512 kWh
